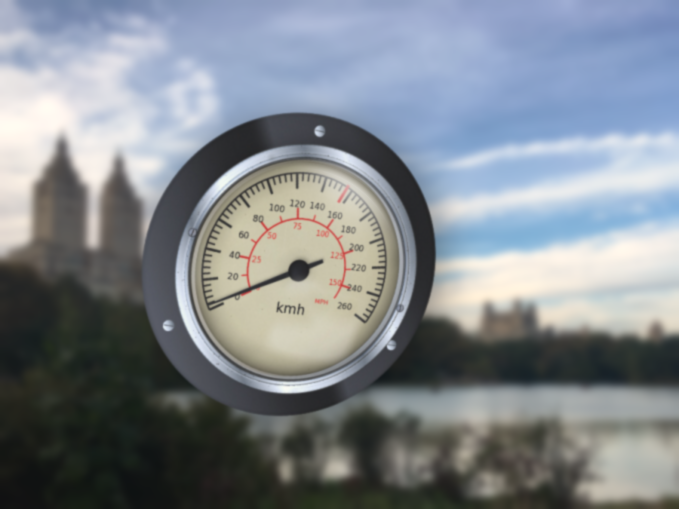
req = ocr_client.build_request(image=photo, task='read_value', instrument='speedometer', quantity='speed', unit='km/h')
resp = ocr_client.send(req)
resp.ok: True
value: 4 km/h
